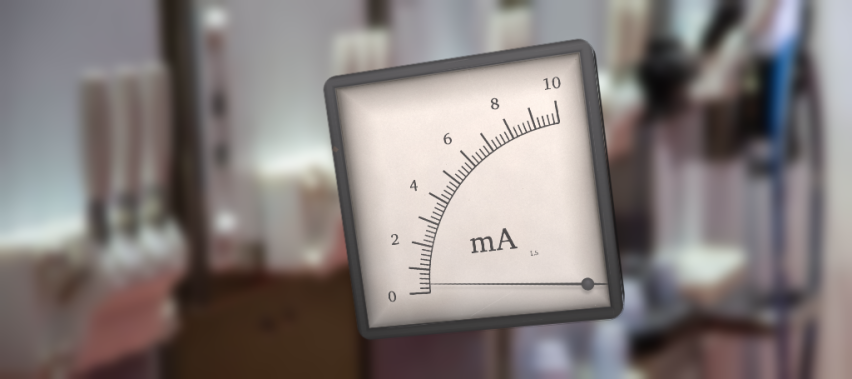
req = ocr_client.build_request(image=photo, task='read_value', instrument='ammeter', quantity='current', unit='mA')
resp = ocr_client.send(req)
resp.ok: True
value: 0.4 mA
